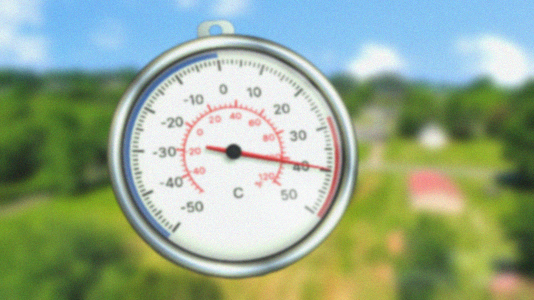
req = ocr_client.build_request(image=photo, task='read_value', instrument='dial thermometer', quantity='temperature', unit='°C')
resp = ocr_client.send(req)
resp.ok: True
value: 40 °C
